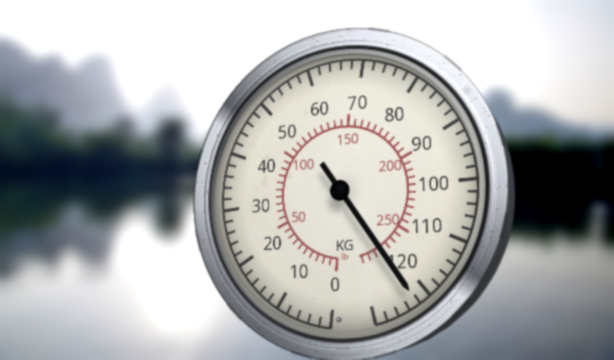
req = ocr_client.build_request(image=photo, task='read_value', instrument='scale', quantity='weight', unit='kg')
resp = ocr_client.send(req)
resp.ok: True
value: 122 kg
